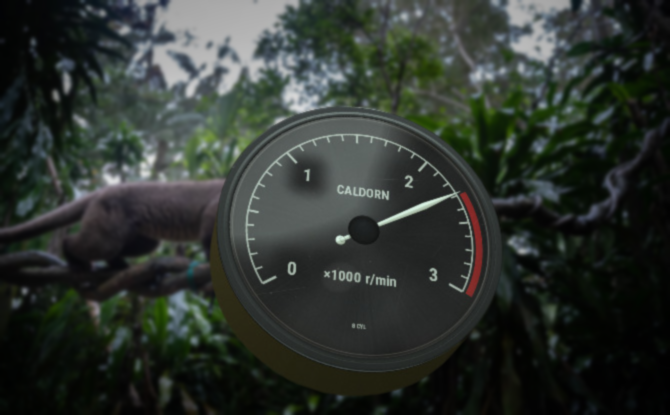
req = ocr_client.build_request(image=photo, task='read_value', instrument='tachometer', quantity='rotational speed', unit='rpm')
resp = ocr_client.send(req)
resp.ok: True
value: 2300 rpm
